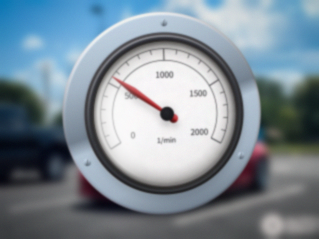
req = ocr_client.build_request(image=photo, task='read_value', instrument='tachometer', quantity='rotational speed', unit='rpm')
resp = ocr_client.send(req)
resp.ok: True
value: 550 rpm
